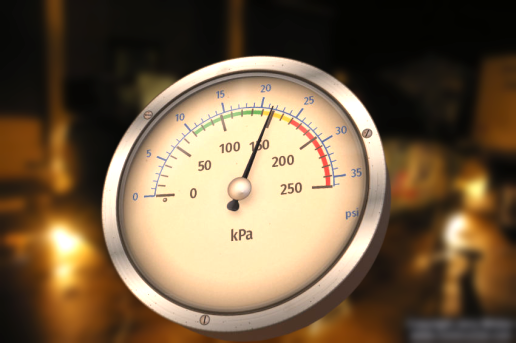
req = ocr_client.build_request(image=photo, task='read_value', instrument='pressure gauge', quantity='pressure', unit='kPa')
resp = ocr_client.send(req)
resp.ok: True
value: 150 kPa
